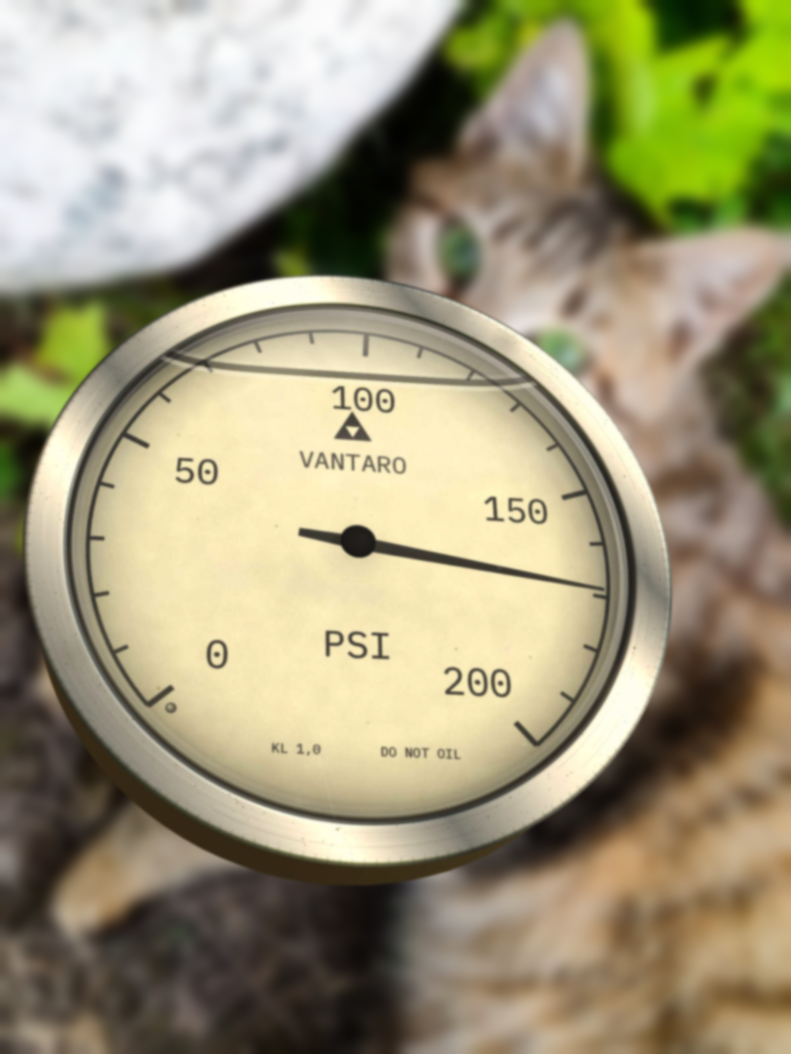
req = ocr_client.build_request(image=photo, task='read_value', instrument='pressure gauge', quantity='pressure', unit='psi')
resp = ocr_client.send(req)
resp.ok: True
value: 170 psi
